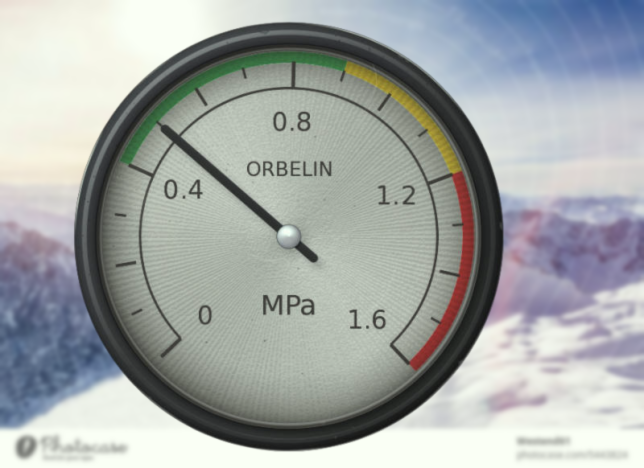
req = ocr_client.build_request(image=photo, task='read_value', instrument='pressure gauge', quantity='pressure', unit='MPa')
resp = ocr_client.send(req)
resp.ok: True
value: 0.5 MPa
